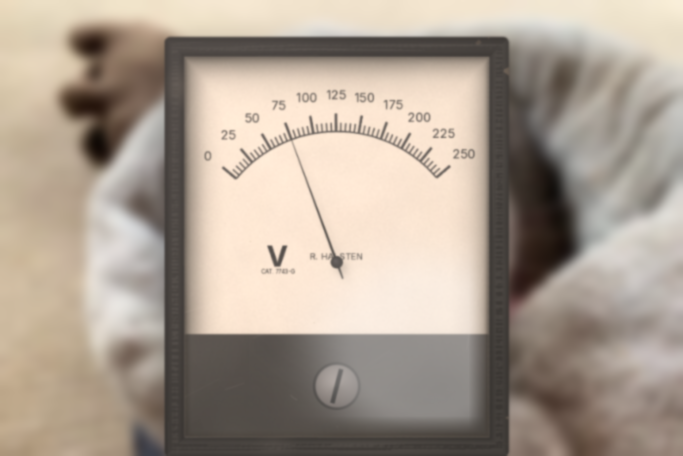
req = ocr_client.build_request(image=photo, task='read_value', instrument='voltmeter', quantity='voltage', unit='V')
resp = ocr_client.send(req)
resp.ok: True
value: 75 V
